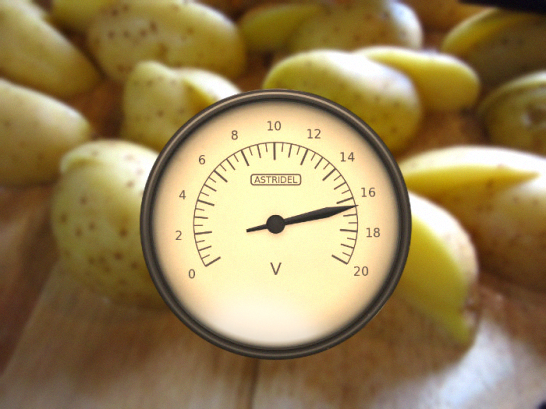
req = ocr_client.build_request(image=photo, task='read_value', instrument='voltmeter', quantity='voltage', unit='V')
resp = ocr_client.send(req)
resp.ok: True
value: 16.5 V
